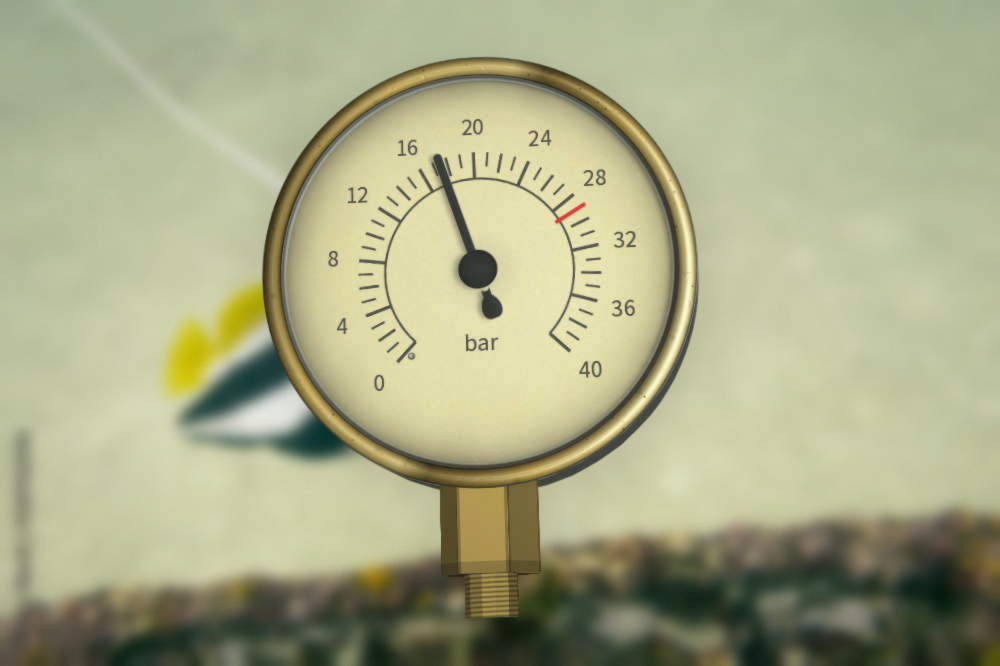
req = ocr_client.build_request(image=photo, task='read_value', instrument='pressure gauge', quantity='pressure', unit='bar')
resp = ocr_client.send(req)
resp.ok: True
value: 17.5 bar
